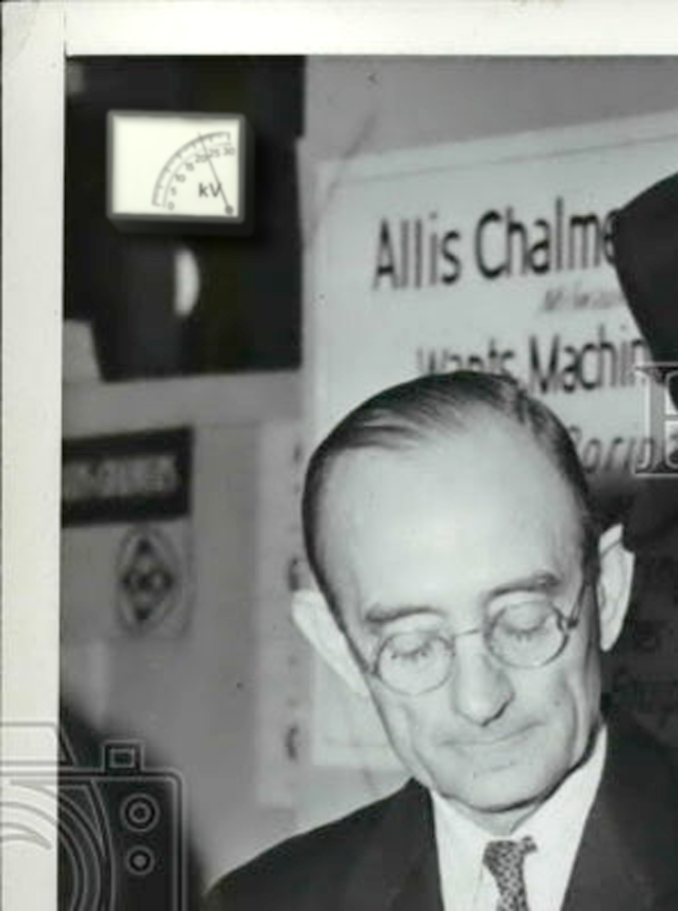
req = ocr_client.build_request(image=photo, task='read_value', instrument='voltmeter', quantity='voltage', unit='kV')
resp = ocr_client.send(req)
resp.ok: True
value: 22.5 kV
